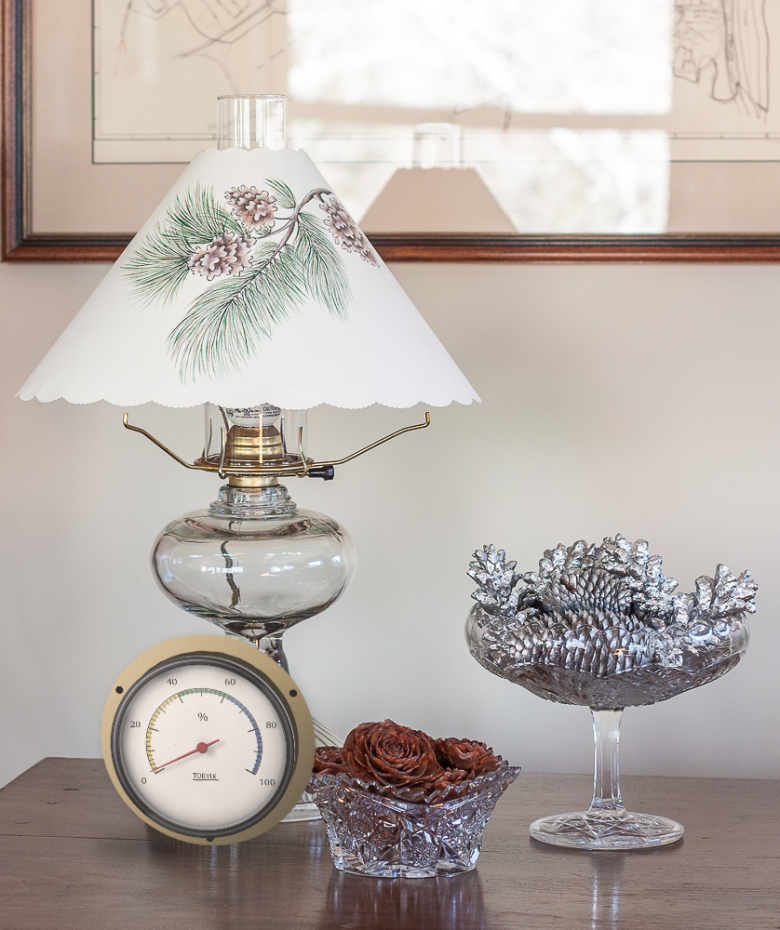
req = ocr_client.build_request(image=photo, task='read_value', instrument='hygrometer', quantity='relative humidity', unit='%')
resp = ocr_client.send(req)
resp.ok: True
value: 2 %
